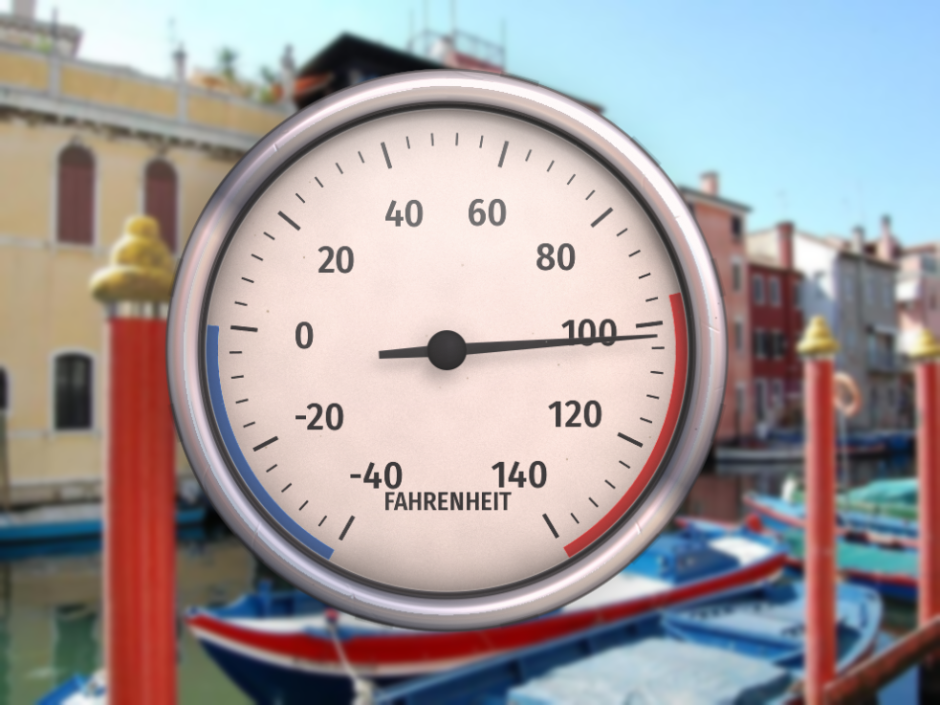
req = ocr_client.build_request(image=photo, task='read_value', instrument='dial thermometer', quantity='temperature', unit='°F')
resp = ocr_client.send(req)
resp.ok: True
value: 102 °F
